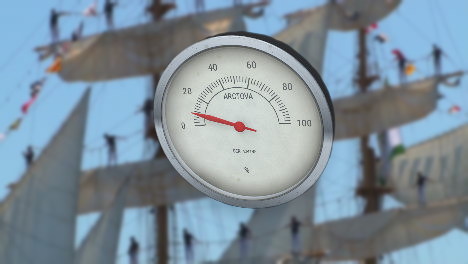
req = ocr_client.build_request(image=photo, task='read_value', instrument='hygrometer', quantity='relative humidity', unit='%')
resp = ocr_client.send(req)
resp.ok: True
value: 10 %
